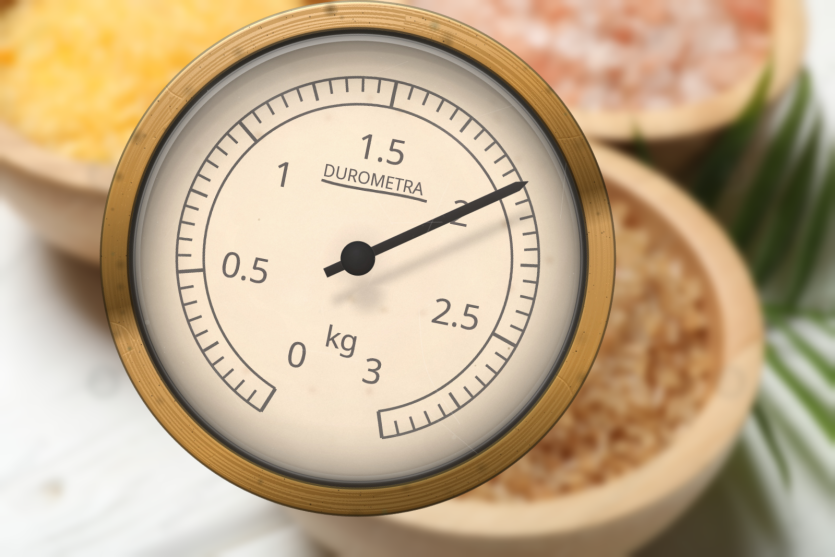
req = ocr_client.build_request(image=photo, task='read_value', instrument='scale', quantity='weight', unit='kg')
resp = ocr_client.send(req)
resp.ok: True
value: 2 kg
